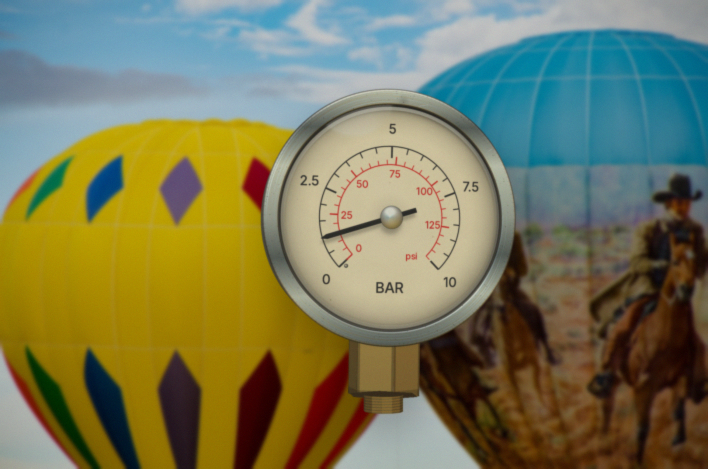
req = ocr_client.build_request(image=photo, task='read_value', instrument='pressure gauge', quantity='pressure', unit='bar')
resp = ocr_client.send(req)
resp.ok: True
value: 1 bar
